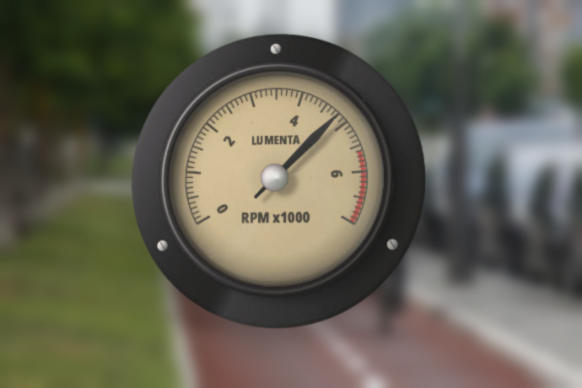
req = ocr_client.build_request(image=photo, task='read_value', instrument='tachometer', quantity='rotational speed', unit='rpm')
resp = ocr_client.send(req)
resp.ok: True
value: 4800 rpm
